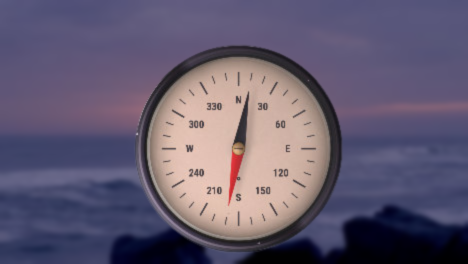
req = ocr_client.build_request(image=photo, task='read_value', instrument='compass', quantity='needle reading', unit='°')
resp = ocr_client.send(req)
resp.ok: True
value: 190 °
